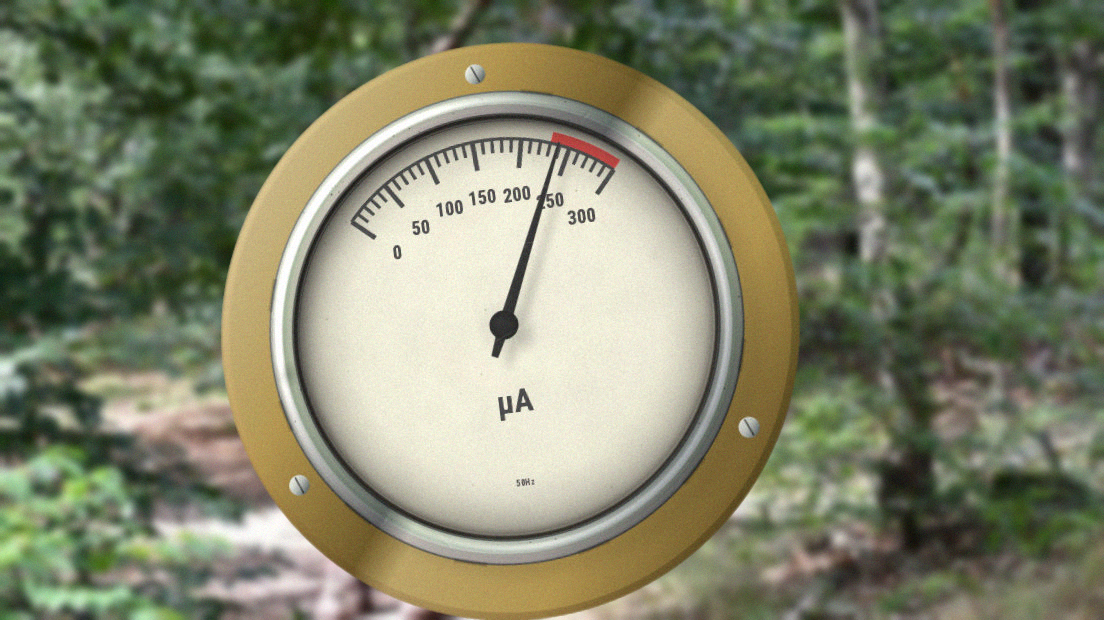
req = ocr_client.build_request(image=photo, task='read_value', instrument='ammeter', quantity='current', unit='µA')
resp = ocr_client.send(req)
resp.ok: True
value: 240 µA
